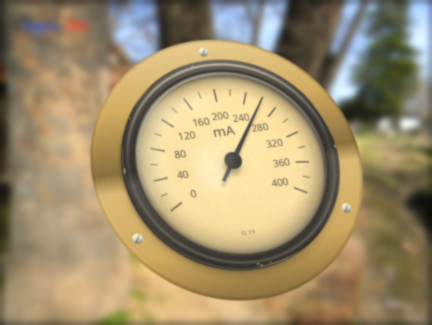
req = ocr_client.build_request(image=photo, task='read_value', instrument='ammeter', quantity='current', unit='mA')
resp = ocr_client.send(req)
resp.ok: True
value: 260 mA
